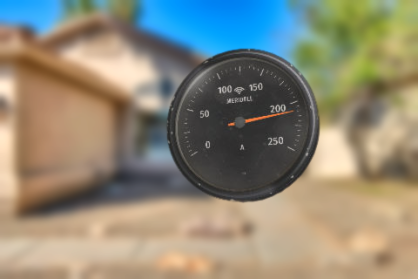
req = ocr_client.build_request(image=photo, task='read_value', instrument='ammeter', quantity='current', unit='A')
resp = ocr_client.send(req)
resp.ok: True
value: 210 A
